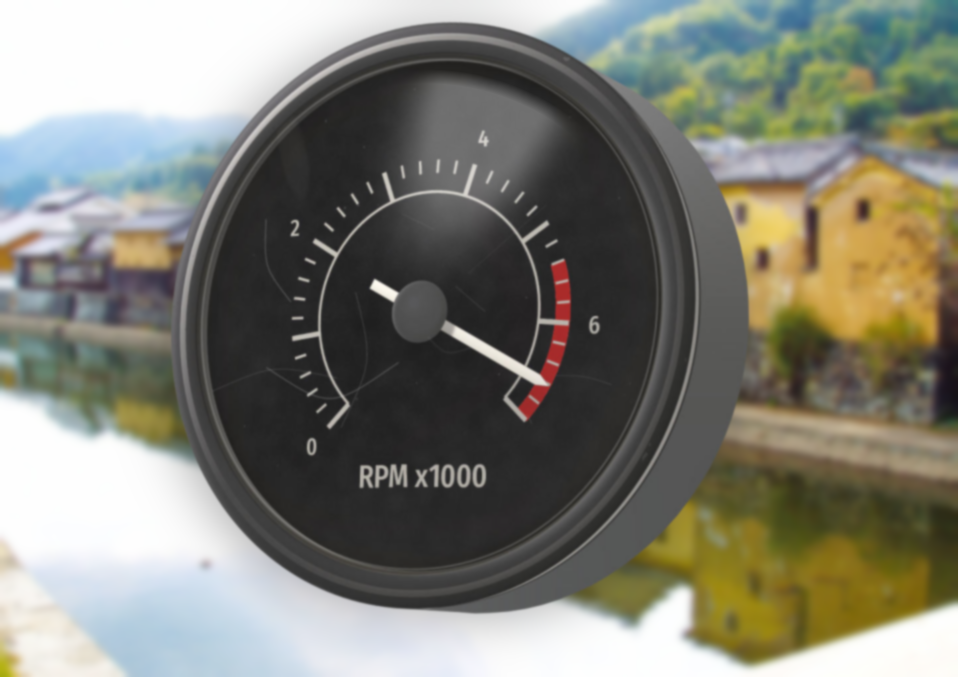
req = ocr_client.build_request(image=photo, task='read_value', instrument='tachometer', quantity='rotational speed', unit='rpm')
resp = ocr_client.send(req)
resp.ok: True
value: 6600 rpm
